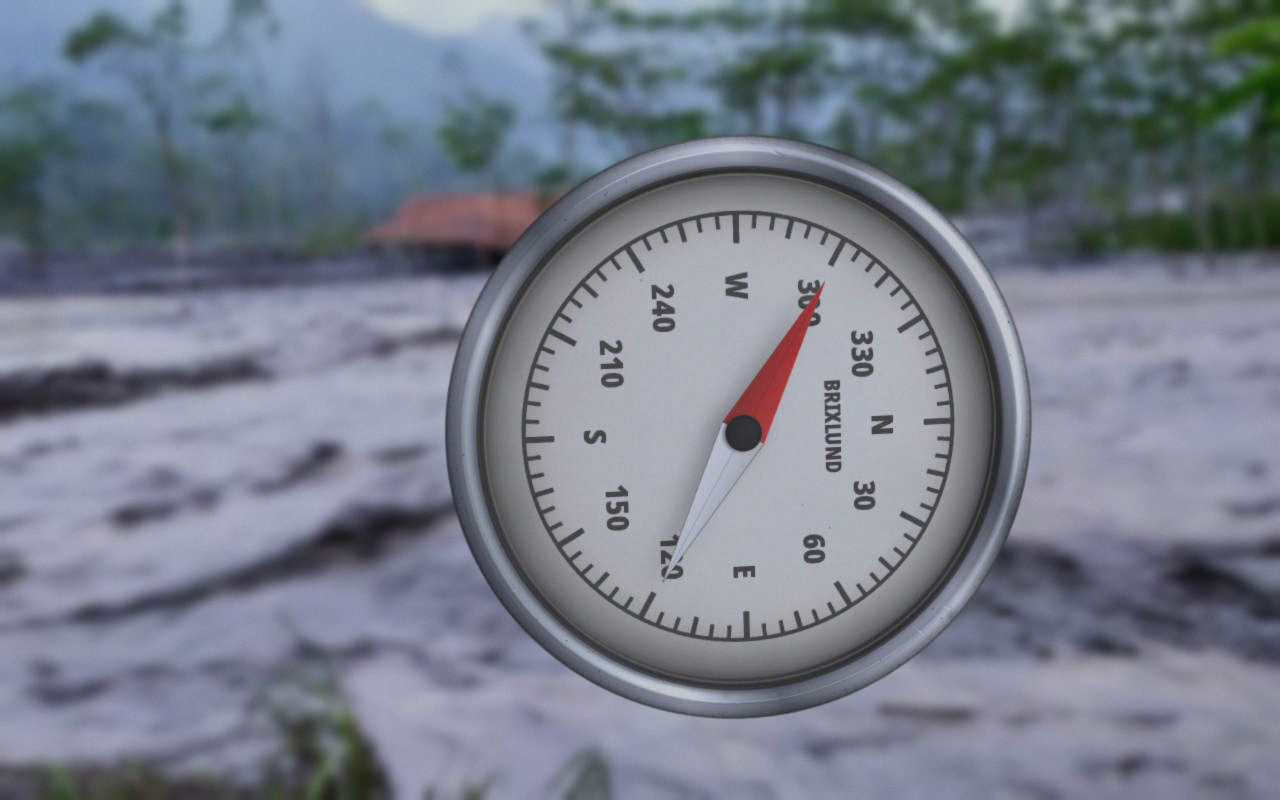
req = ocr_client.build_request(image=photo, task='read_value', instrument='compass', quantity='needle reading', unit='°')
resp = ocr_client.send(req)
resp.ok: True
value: 300 °
